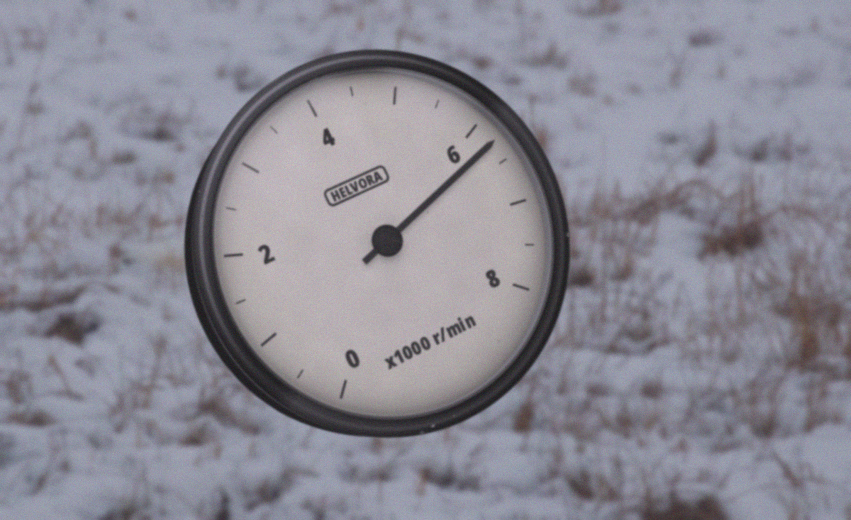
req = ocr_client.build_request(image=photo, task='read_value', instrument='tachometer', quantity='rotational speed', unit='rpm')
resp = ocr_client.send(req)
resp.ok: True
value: 6250 rpm
